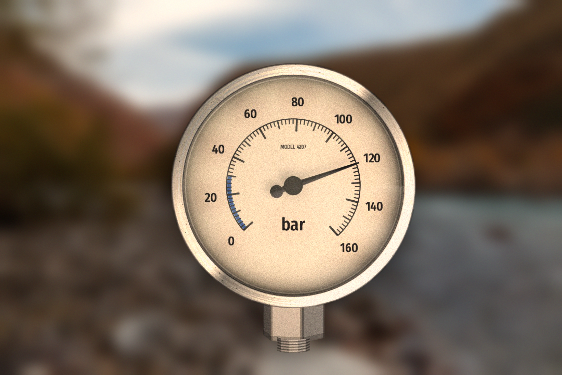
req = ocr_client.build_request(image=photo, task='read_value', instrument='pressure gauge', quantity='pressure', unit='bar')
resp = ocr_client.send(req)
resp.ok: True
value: 120 bar
